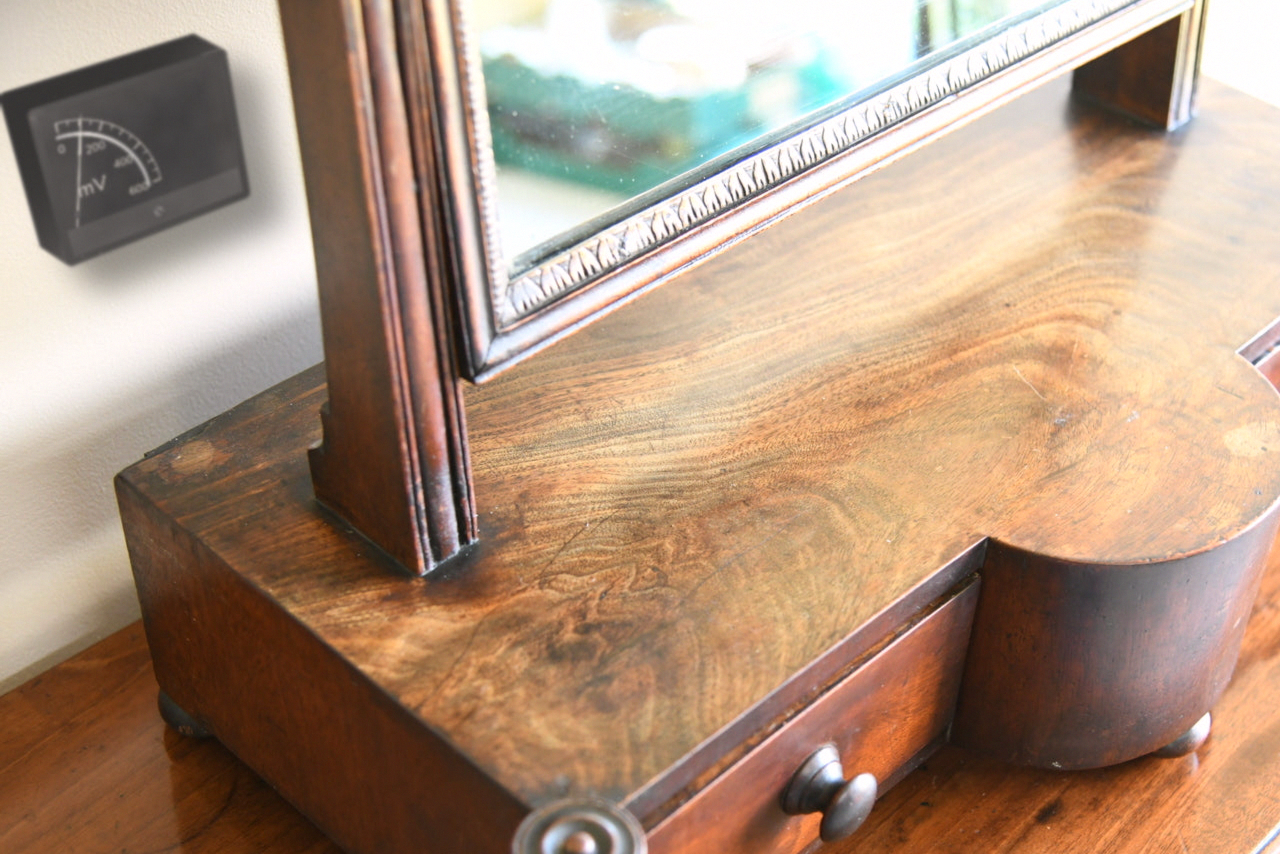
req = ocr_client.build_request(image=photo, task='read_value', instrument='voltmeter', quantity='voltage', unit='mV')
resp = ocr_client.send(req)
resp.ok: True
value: 100 mV
